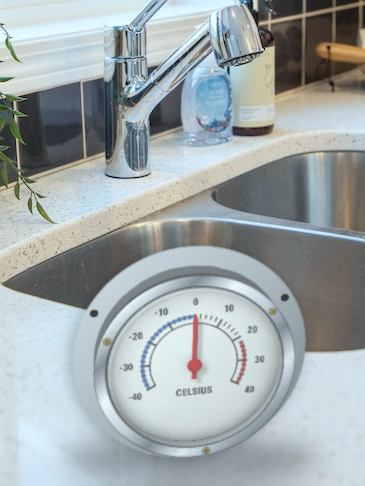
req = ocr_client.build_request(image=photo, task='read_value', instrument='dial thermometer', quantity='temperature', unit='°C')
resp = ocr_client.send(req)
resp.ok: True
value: 0 °C
